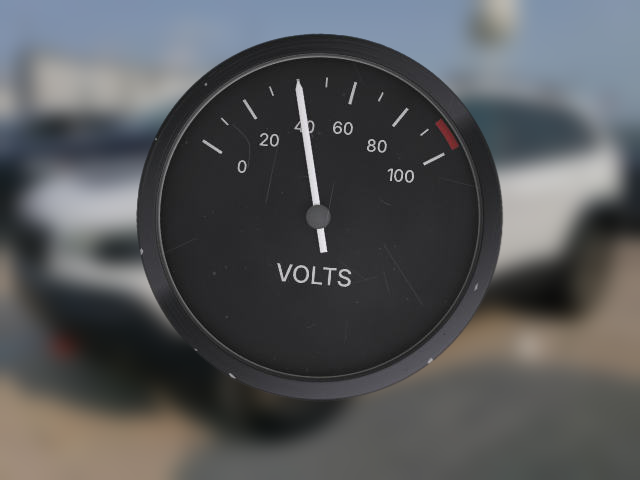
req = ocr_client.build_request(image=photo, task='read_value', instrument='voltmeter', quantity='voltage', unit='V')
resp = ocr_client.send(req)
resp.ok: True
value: 40 V
